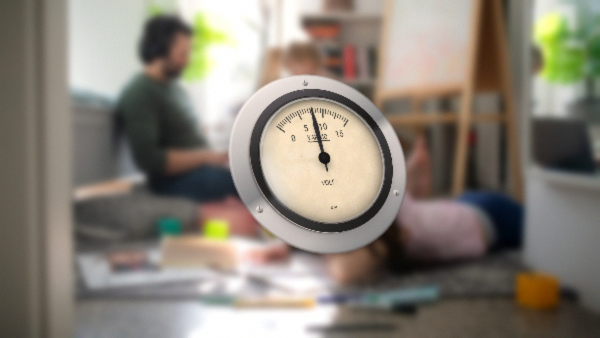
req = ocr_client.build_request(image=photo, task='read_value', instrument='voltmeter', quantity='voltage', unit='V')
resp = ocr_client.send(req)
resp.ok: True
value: 7.5 V
